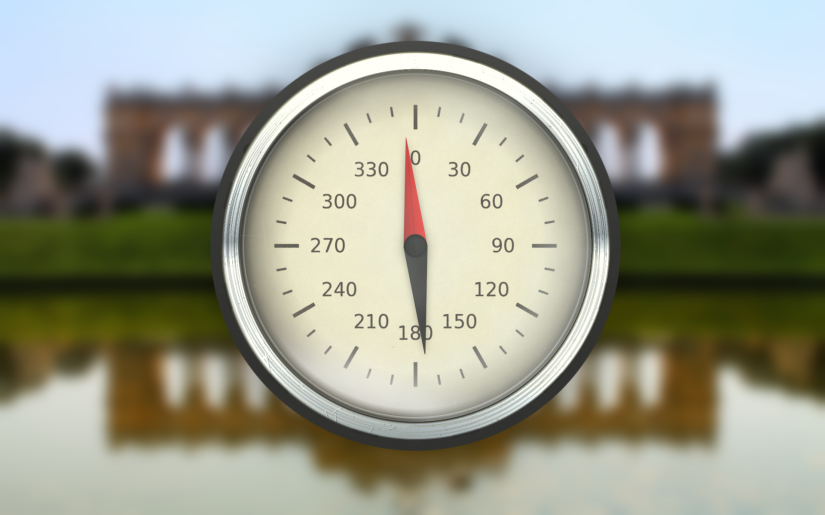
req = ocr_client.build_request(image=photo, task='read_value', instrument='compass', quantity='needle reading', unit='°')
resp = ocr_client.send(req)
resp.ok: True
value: 355 °
